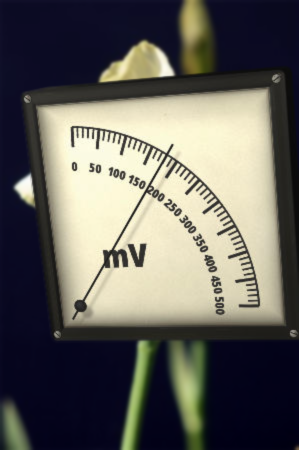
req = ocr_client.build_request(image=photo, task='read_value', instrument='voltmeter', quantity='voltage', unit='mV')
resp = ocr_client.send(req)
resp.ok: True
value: 180 mV
